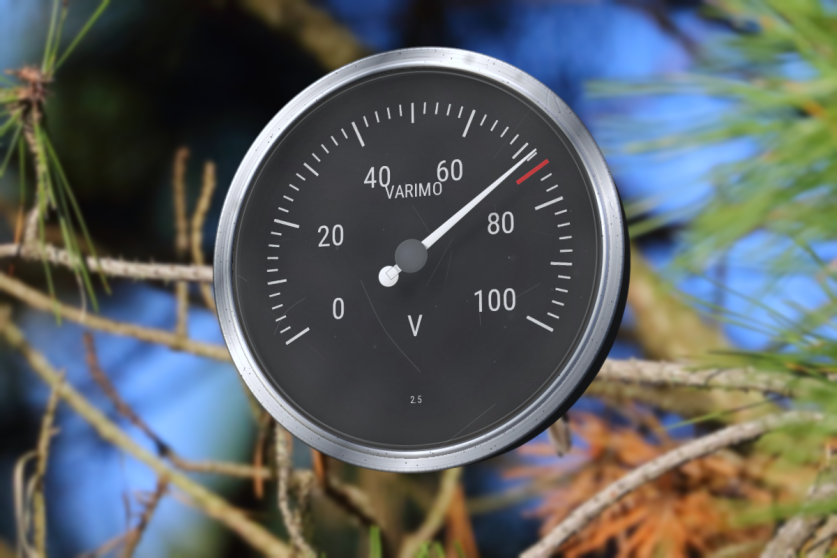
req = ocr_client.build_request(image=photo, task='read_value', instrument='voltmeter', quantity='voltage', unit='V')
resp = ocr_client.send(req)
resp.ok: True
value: 72 V
